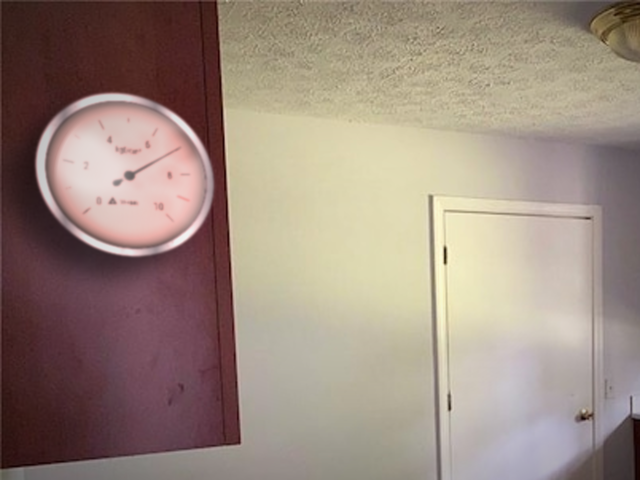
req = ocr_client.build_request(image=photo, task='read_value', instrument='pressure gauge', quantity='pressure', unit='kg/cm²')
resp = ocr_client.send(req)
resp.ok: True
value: 7 kg/cm²
